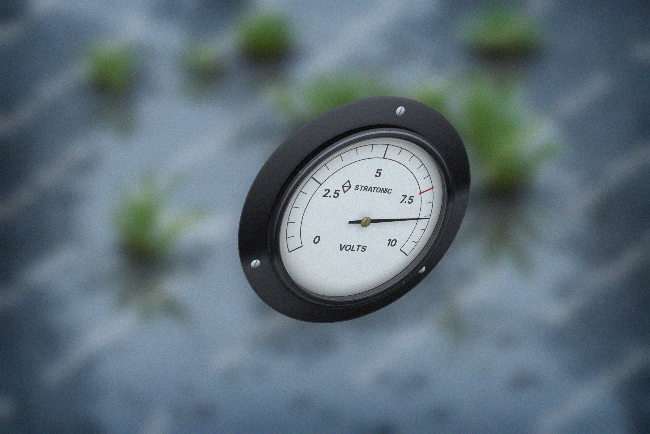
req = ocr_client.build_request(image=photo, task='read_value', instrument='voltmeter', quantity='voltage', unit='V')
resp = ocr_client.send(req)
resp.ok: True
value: 8.5 V
